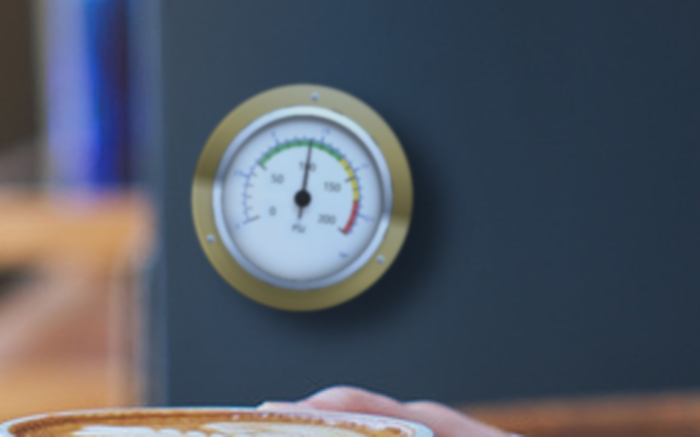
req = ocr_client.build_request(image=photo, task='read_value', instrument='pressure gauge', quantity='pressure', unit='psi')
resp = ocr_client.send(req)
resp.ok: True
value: 100 psi
